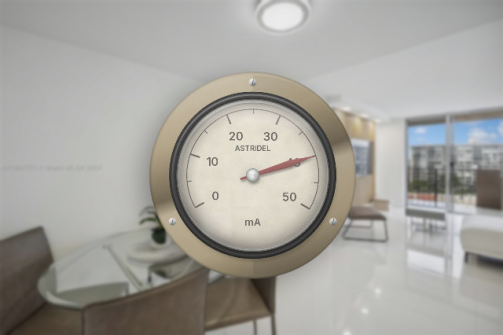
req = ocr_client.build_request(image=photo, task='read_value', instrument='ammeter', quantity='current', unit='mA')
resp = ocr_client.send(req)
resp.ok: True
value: 40 mA
